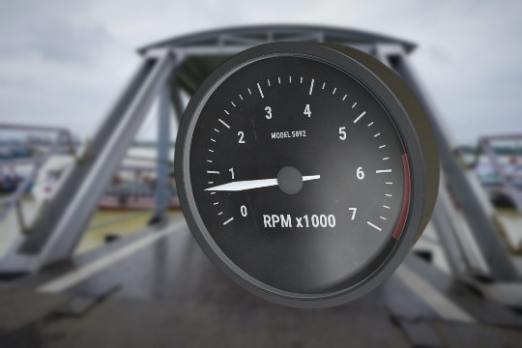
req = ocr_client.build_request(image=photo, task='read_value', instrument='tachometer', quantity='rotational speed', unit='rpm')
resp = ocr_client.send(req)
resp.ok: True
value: 700 rpm
